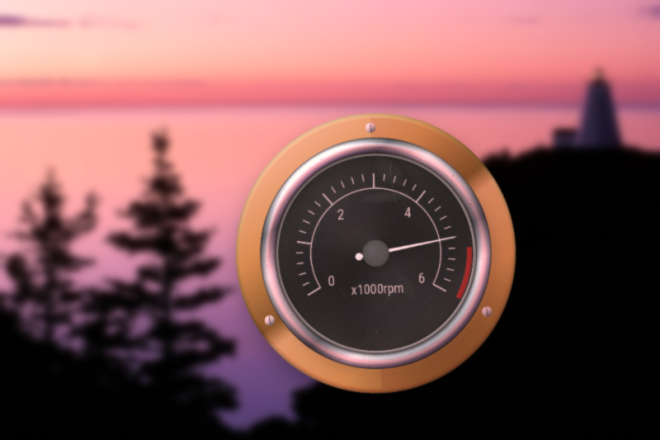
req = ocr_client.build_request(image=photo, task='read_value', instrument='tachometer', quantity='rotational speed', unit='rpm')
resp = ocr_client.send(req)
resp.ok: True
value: 5000 rpm
